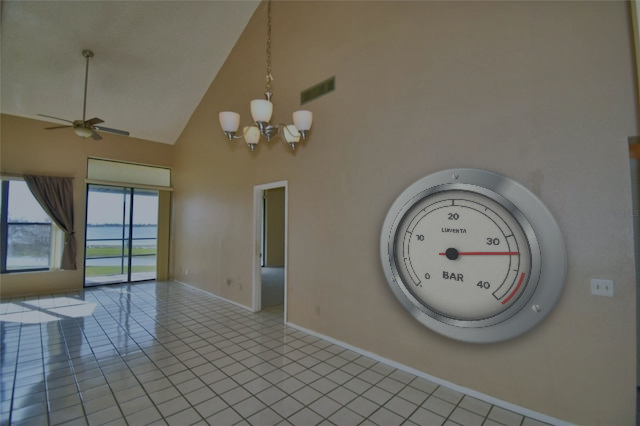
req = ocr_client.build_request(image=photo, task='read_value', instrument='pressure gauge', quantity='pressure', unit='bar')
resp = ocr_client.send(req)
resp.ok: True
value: 32.5 bar
